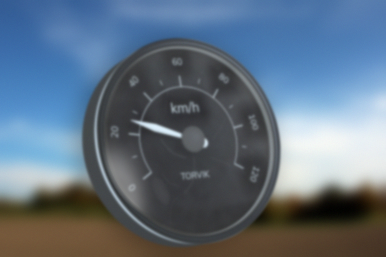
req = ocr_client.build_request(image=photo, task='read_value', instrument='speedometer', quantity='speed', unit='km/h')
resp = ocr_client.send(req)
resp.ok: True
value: 25 km/h
